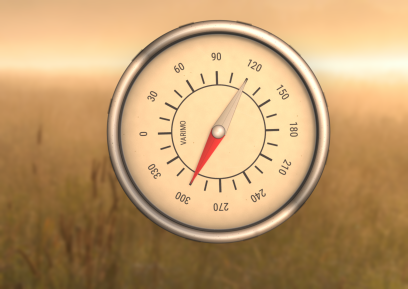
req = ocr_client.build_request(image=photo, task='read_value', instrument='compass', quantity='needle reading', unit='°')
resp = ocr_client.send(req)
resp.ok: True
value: 300 °
